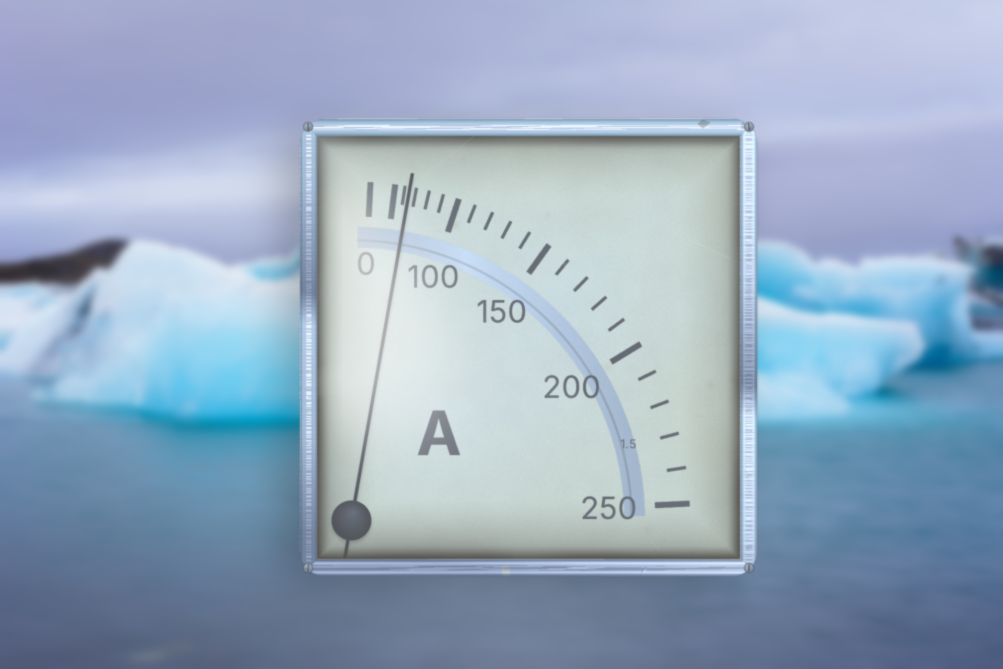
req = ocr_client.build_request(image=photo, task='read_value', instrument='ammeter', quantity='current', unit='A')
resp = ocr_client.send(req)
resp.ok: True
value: 65 A
